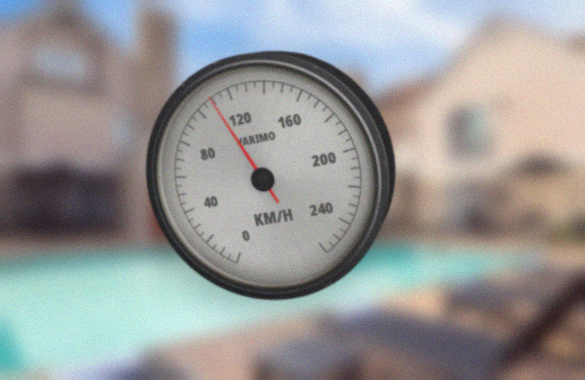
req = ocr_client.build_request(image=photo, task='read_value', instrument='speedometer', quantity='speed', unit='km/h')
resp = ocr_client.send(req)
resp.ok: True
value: 110 km/h
